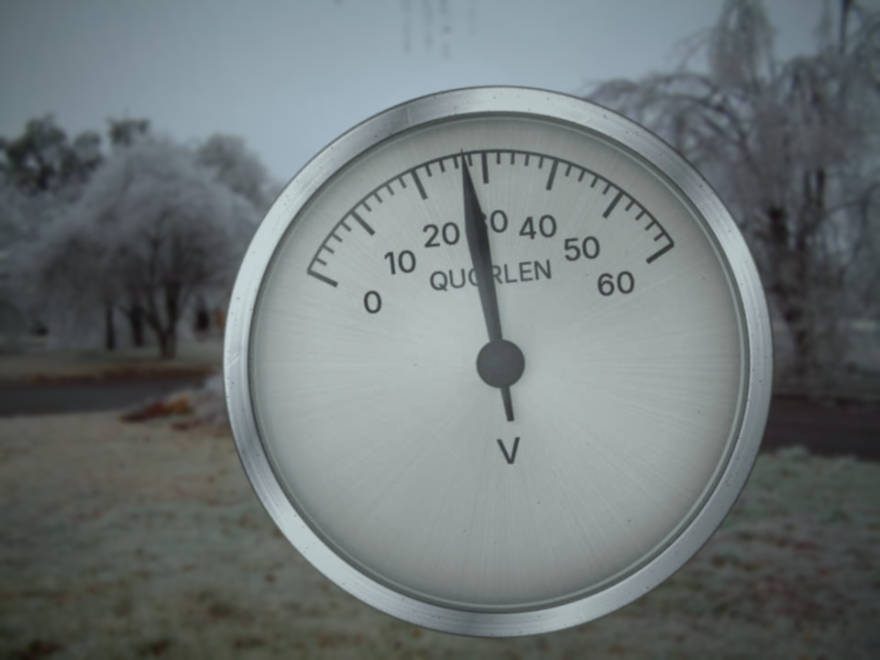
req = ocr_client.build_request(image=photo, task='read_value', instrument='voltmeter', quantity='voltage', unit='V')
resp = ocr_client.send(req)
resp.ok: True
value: 27 V
